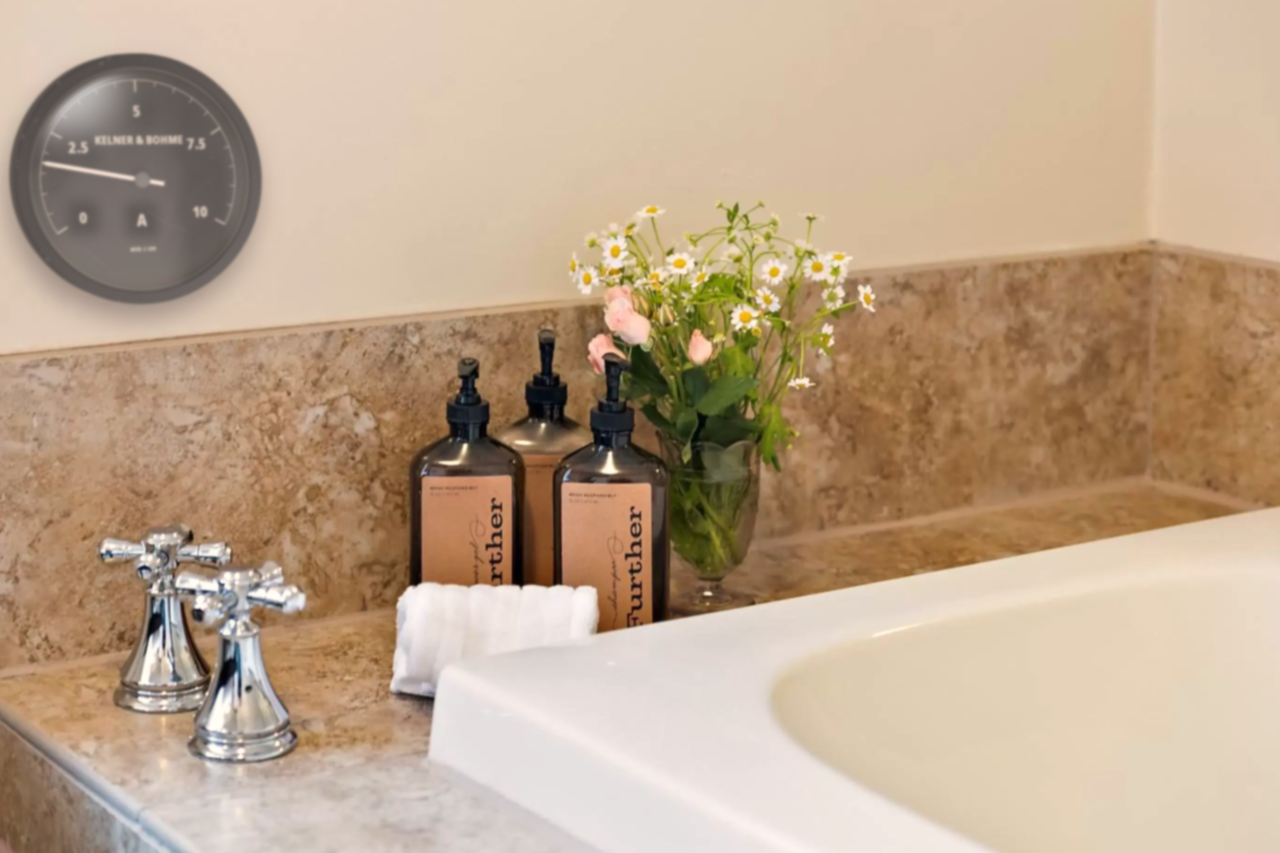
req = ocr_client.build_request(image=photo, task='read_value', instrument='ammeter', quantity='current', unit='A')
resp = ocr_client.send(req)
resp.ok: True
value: 1.75 A
